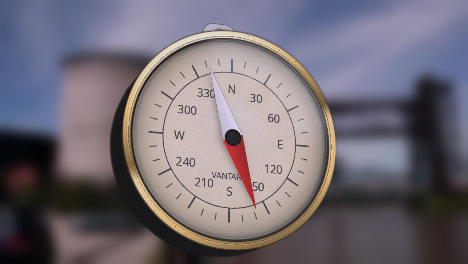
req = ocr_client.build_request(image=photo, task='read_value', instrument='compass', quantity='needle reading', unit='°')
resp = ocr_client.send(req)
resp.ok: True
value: 160 °
